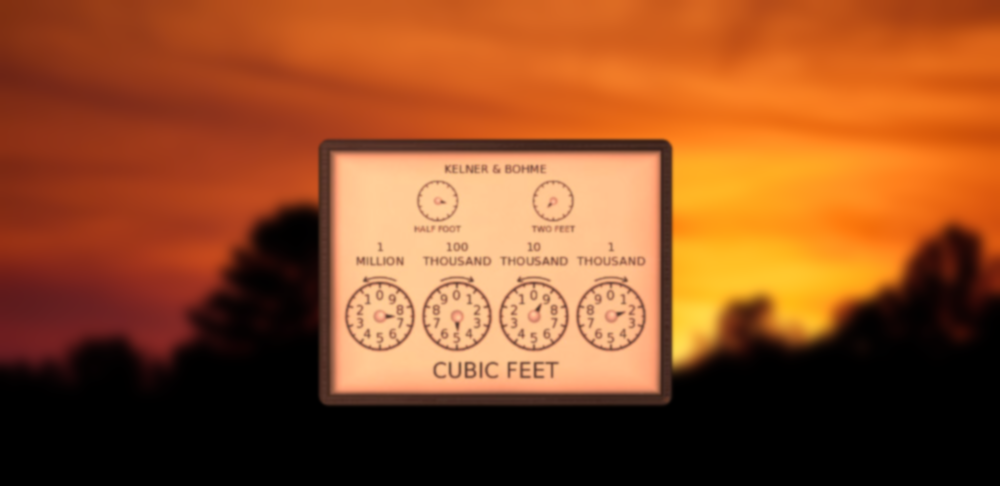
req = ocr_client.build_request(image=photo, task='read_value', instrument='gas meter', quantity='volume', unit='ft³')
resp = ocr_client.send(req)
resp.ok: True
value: 749200 ft³
